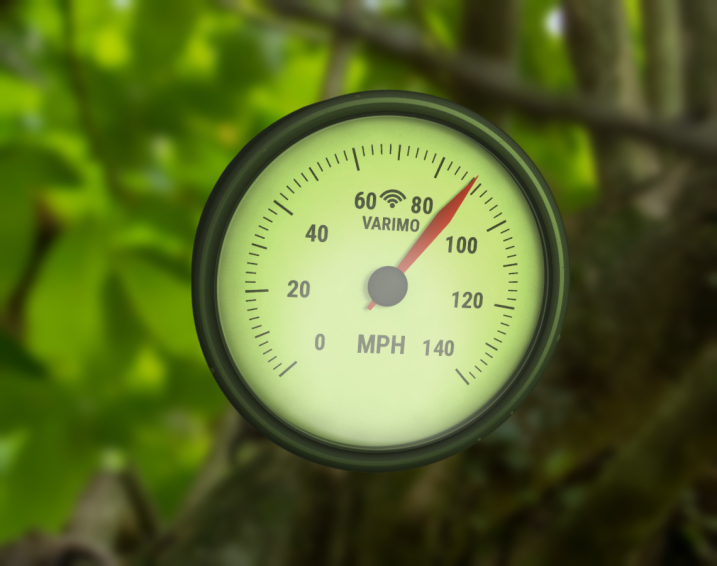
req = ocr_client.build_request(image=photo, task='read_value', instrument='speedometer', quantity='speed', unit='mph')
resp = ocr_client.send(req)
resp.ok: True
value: 88 mph
